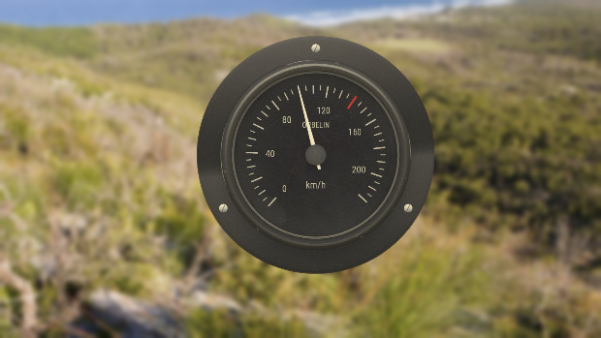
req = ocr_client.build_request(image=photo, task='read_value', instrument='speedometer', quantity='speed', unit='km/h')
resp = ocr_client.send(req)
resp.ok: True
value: 100 km/h
